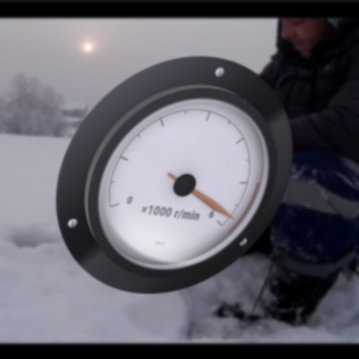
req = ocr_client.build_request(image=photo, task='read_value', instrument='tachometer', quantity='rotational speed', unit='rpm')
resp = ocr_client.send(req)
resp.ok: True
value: 5750 rpm
